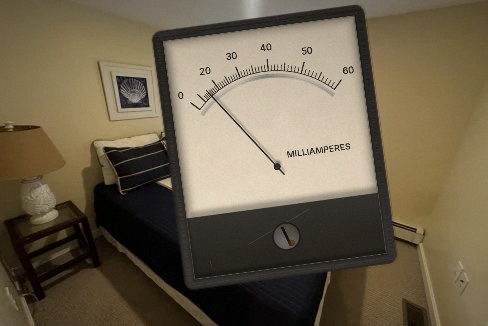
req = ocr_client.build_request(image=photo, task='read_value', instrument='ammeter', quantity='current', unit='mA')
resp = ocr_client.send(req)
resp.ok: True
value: 15 mA
